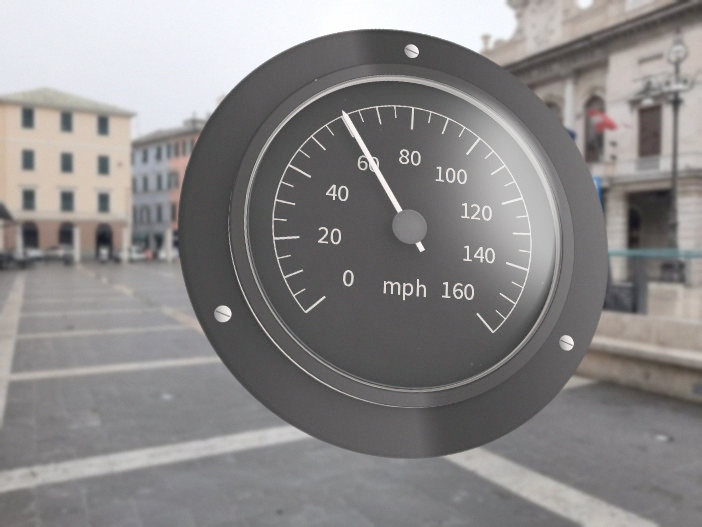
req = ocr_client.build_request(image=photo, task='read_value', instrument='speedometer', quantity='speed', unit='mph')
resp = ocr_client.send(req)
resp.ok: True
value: 60 mph
